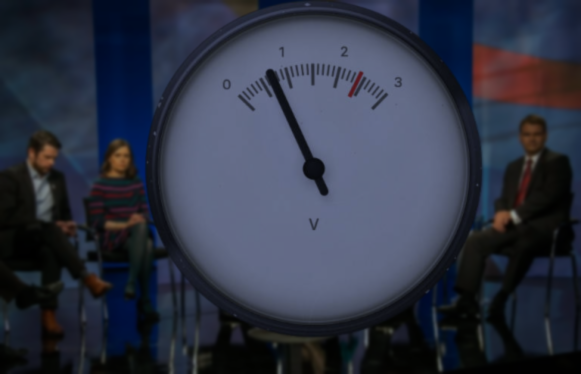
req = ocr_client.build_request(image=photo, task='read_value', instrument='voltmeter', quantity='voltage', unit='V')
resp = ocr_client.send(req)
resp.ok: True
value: 0.7 V
